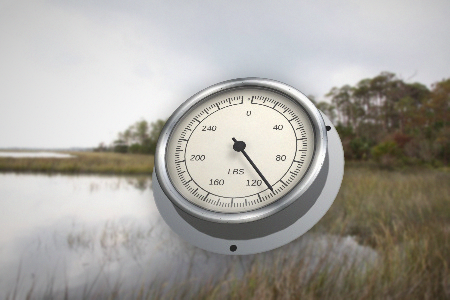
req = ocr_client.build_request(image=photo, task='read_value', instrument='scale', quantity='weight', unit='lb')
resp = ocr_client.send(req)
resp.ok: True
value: 110 lb
